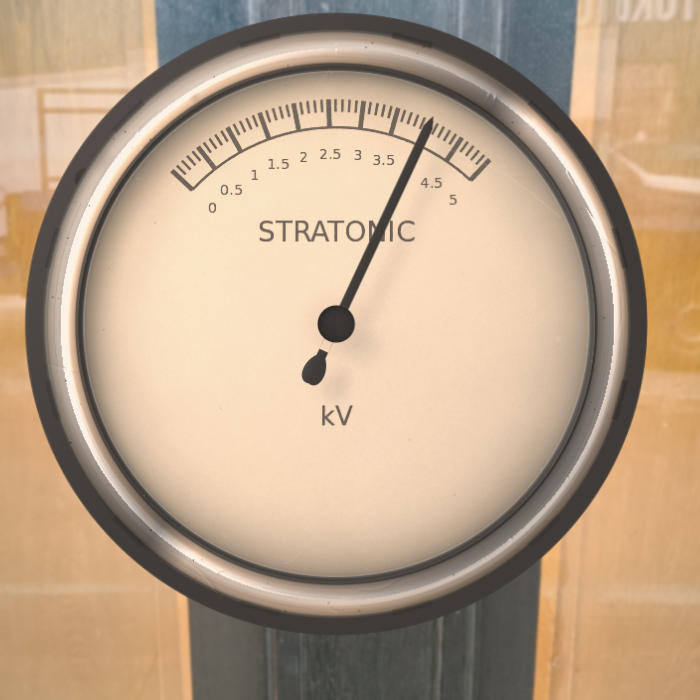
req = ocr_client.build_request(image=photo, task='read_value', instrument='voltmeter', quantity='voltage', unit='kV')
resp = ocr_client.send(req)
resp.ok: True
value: 4 kV
